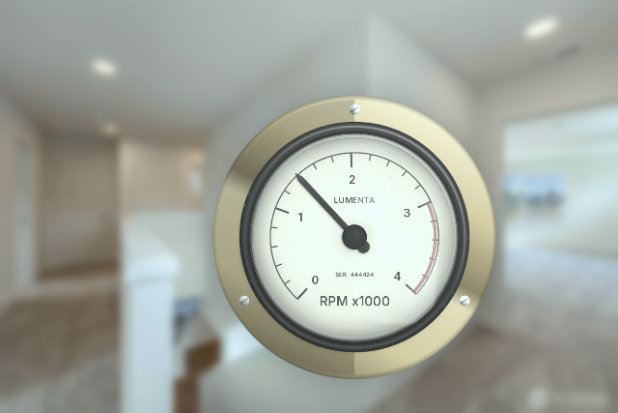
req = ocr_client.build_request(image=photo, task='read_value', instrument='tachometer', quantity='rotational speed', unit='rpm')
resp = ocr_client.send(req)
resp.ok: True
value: 1400 rpm
